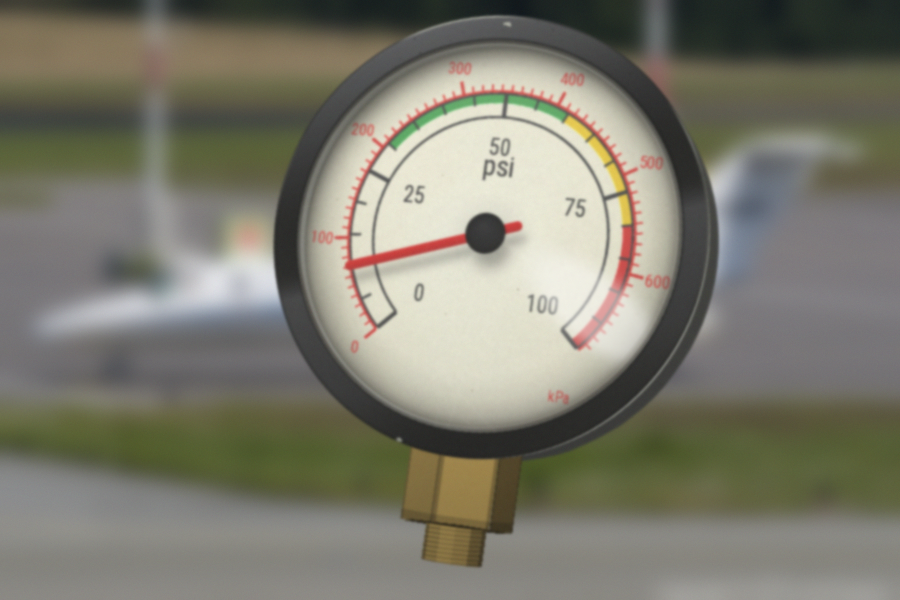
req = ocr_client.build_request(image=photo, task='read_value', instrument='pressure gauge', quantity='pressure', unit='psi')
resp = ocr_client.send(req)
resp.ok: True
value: 10 psi
